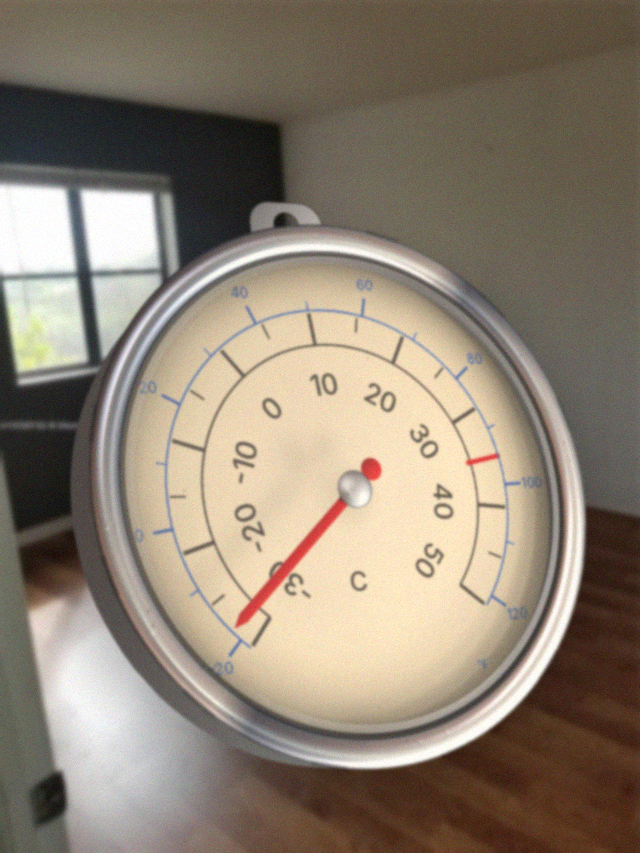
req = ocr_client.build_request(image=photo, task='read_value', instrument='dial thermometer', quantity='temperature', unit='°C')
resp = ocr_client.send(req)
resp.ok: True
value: -27.5 °C
